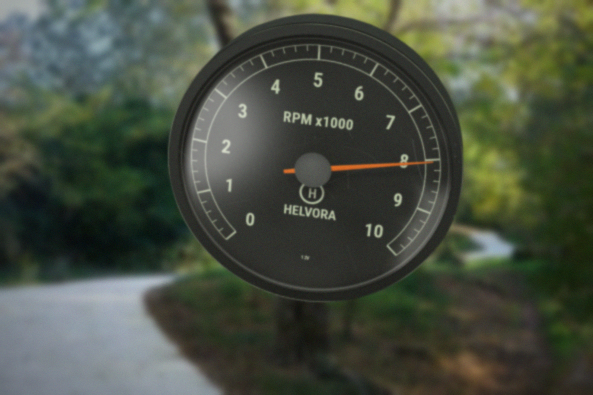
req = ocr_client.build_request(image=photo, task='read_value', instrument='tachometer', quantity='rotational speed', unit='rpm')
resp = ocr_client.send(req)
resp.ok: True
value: 8000 rpm
